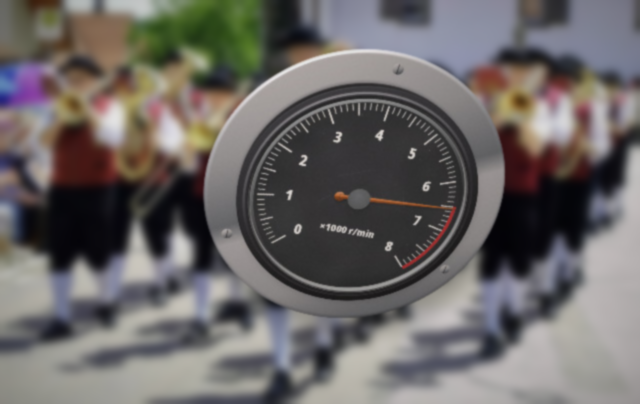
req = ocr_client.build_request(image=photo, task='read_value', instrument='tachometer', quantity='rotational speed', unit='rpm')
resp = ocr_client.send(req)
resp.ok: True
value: 6500 rpm
